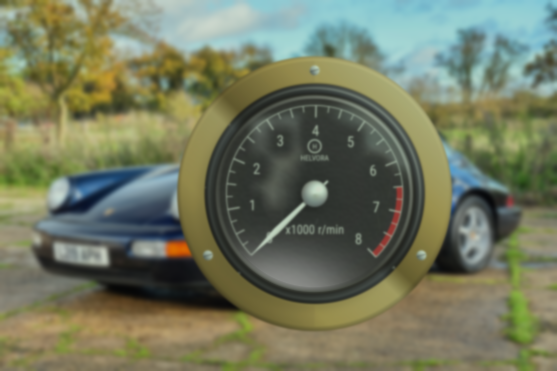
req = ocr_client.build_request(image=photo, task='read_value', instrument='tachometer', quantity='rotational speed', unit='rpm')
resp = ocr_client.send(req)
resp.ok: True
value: 0 rpm
